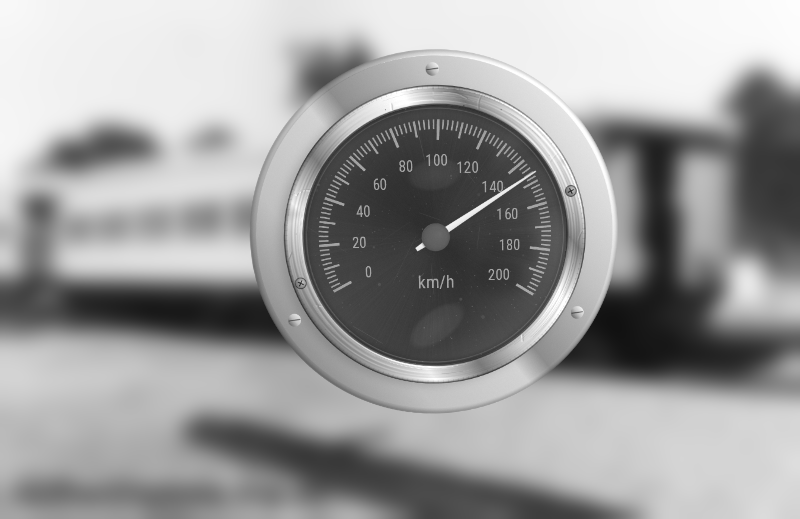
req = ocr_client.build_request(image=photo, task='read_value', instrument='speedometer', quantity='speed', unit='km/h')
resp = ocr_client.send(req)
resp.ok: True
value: 146 km/h
